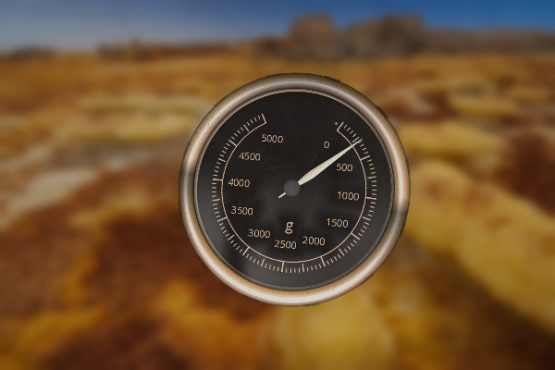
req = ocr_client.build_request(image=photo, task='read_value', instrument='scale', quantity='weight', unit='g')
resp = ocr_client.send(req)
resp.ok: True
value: 300 g
